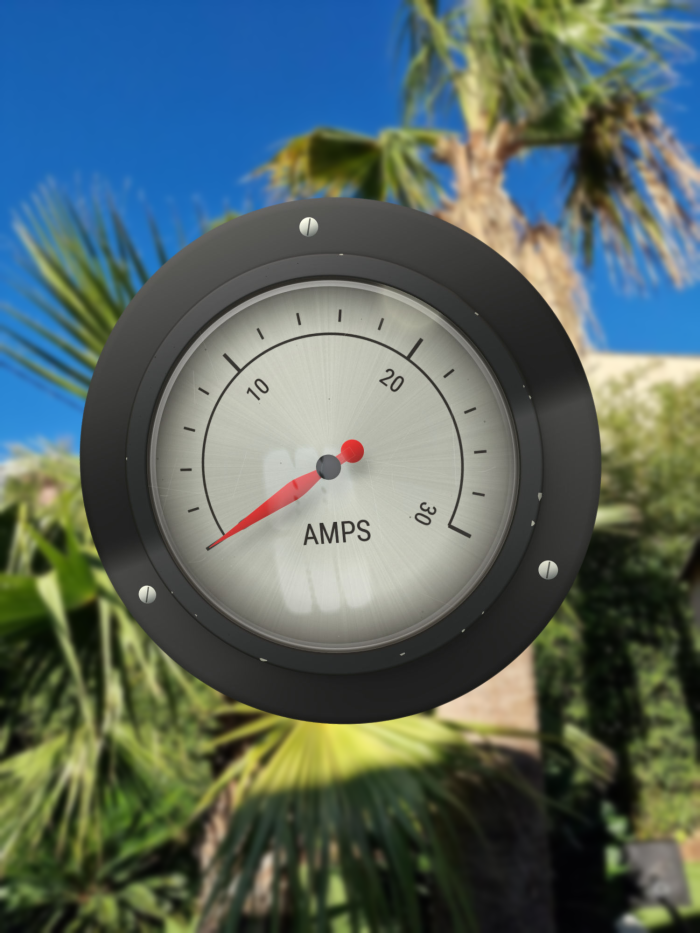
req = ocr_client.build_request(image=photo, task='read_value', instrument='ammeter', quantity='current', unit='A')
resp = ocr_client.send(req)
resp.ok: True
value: 0 A
